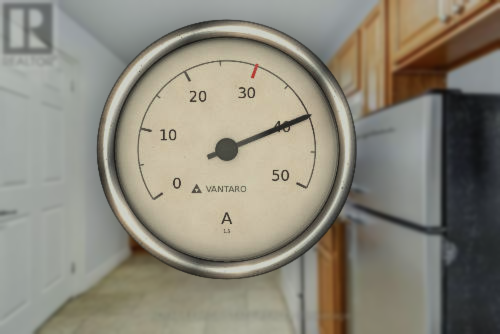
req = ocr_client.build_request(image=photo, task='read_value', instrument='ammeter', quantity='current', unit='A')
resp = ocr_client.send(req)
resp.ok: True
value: 40 A
